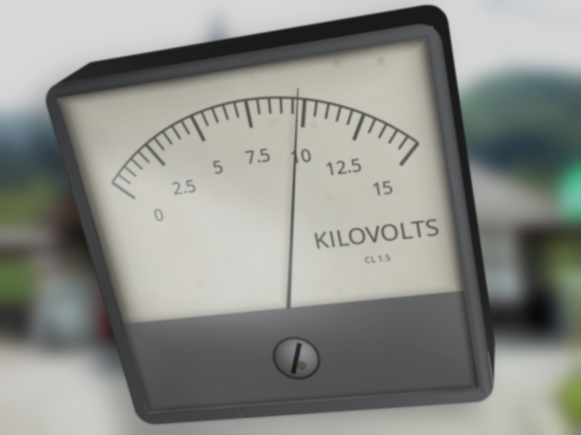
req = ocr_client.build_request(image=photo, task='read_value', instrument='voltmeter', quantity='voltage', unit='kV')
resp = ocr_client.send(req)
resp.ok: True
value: 9.75 kV
